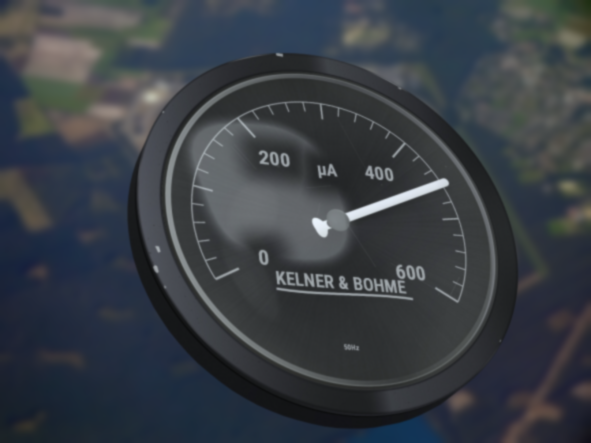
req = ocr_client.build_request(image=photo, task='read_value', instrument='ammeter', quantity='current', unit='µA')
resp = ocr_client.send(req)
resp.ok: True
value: 460 µA
